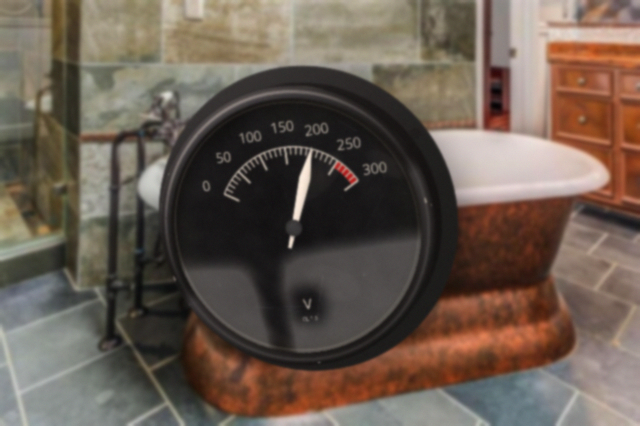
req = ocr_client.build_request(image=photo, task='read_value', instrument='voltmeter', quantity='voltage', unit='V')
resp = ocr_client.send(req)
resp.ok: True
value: 200 V
